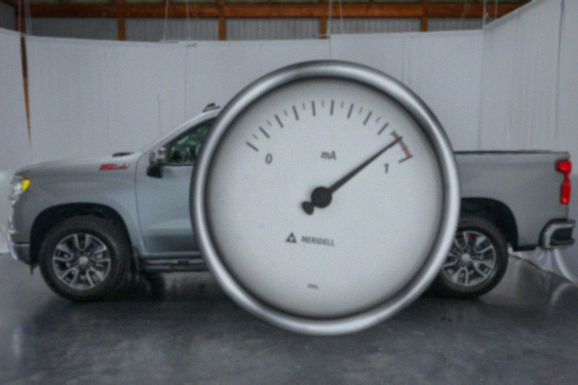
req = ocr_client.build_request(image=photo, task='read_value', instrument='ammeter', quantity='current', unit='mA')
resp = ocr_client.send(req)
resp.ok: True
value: 0.9 mA
